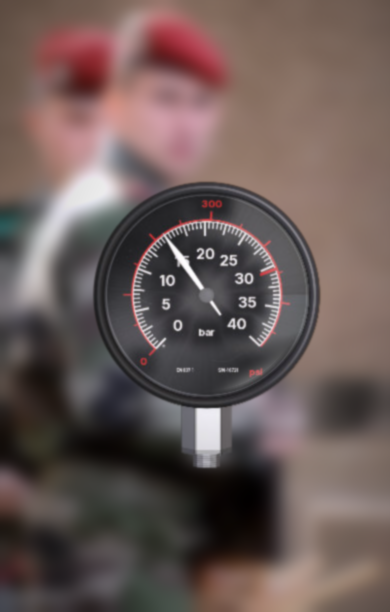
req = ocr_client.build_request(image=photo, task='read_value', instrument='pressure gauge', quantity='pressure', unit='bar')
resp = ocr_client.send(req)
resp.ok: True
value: 15 bar
